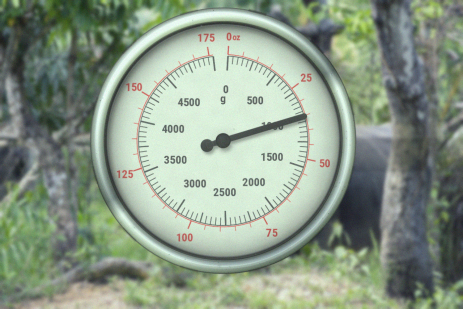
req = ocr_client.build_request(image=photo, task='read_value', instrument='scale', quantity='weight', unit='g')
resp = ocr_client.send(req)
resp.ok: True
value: 1000 g
